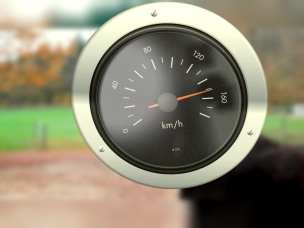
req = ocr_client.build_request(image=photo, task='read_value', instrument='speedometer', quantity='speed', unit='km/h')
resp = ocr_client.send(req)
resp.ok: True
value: 150 km/h
